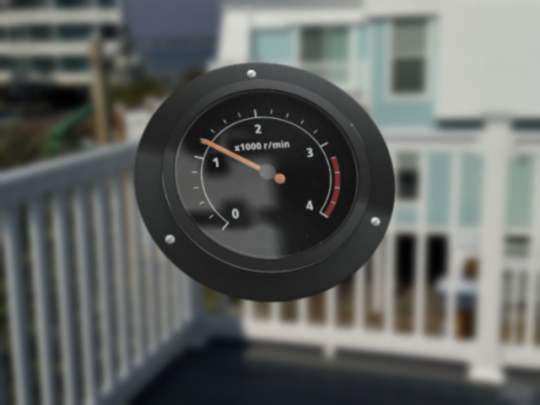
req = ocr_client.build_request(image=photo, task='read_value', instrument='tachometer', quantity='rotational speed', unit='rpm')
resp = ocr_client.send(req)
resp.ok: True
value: 1200 rpm
